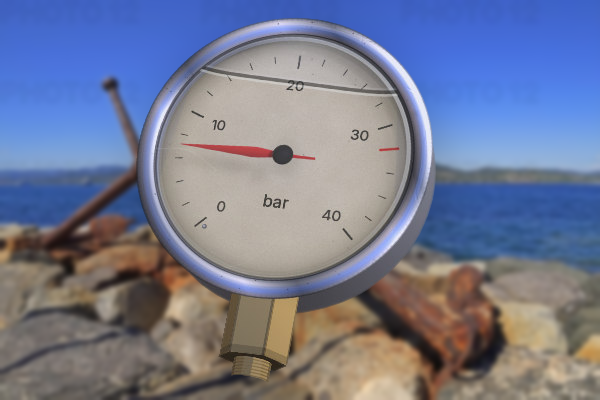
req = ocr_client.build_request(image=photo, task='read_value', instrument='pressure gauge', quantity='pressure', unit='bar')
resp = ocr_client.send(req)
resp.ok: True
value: 7 bar
